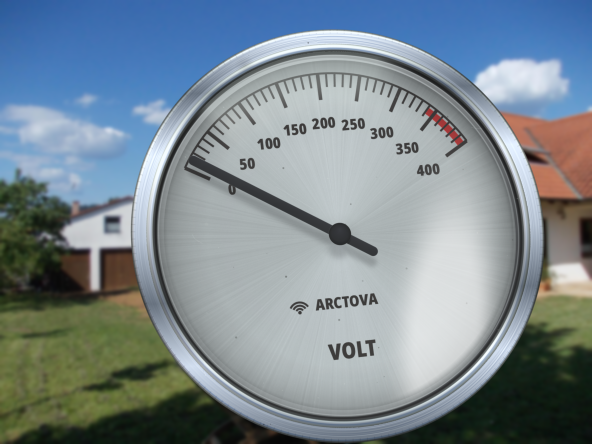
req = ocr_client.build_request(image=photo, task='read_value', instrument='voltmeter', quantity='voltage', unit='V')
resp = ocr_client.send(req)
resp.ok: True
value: 10 V
